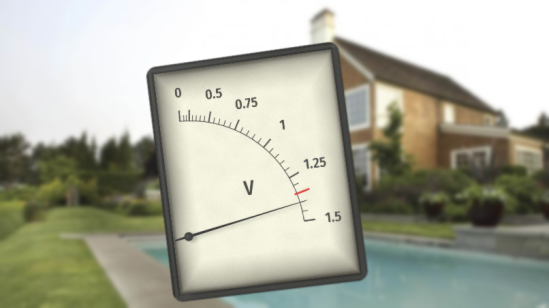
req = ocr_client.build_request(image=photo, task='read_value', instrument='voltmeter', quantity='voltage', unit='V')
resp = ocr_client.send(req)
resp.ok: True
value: 1.4 V
